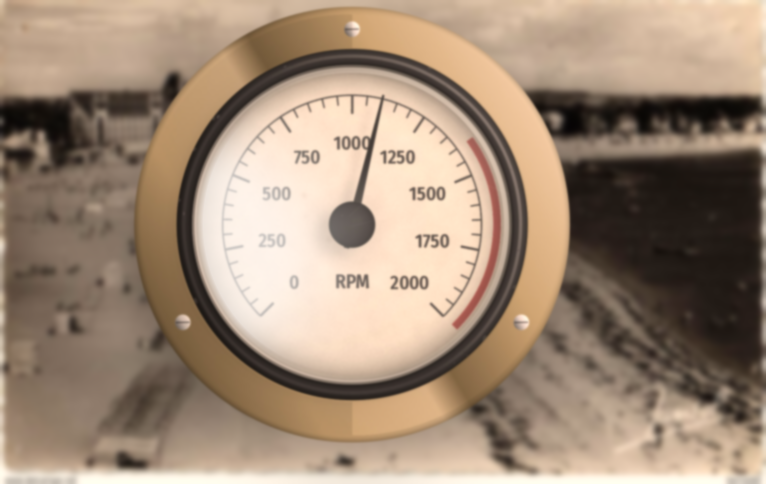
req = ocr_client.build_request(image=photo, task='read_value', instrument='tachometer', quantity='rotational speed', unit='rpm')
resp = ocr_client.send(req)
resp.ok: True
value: 1100 rpm
